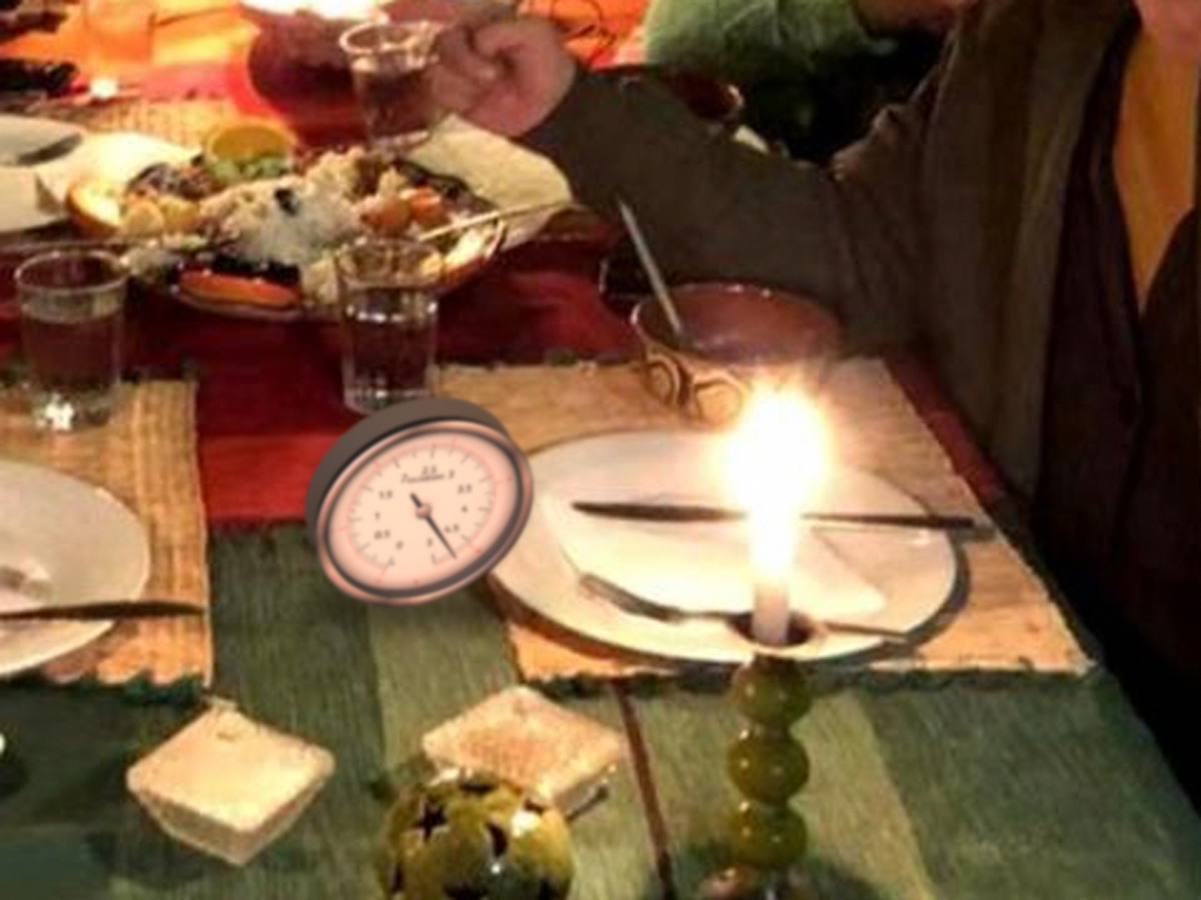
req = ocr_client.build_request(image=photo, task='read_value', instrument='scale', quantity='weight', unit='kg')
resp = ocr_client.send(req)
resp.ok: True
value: 4.75 kg
